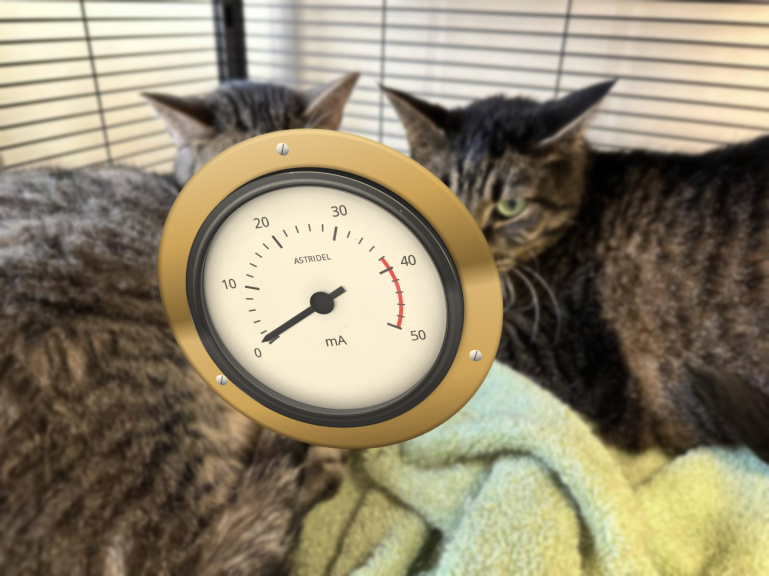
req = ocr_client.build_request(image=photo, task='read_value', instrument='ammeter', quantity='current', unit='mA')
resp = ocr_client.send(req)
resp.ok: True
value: 1 mA
